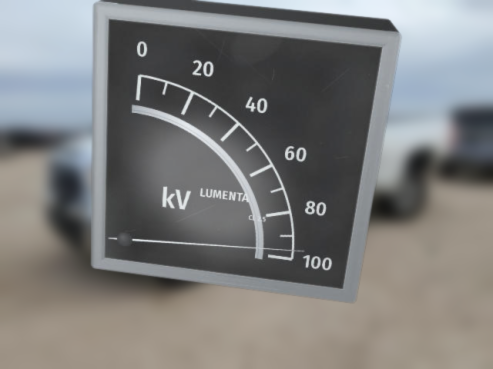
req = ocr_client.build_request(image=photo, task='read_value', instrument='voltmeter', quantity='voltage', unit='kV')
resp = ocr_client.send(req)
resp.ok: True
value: 95 kV
